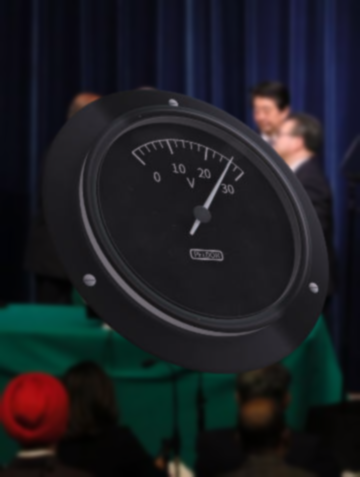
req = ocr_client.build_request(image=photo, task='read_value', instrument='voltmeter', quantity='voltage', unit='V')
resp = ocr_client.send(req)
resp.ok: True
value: 26 V
